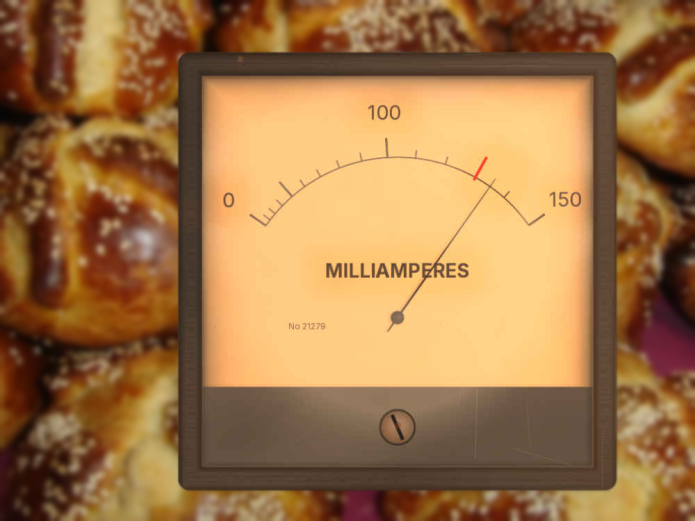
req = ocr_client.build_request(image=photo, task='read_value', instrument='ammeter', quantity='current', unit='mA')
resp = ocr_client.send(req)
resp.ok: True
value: 135 mA
